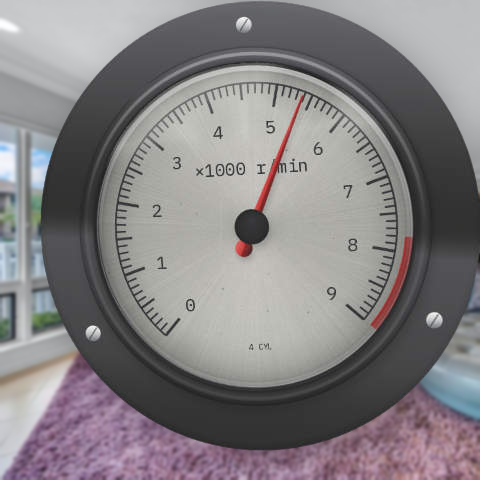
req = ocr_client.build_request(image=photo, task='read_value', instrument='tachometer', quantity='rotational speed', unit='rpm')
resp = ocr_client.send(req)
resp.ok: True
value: 5400 rpm
